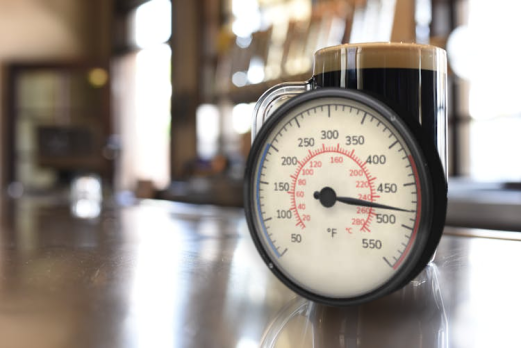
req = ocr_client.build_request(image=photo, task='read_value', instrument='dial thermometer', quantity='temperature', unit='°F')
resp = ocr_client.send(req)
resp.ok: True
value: 480 °F
